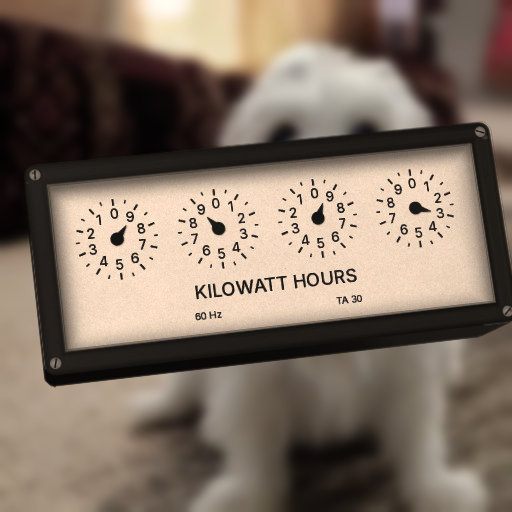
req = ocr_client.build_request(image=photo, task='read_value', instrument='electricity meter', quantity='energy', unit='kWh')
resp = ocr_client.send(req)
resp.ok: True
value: 8893 kWh
